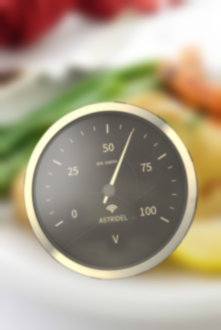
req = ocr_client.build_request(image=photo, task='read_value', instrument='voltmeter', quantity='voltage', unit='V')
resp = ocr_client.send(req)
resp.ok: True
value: 60 V
